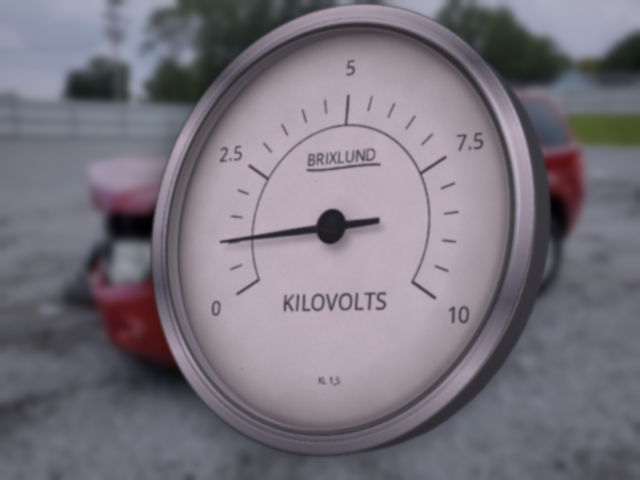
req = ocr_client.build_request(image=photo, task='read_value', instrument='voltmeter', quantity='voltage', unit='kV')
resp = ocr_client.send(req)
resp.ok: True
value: 1 kV
